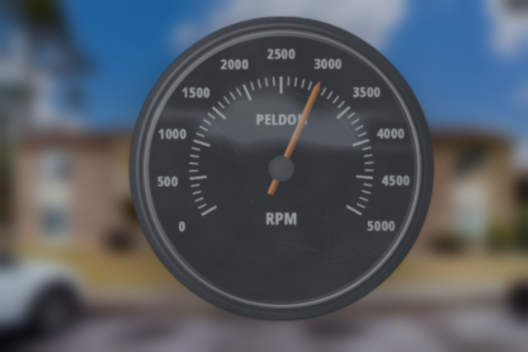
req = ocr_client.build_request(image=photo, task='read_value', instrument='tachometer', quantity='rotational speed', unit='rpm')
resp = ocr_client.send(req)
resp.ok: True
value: 3000 rpm
